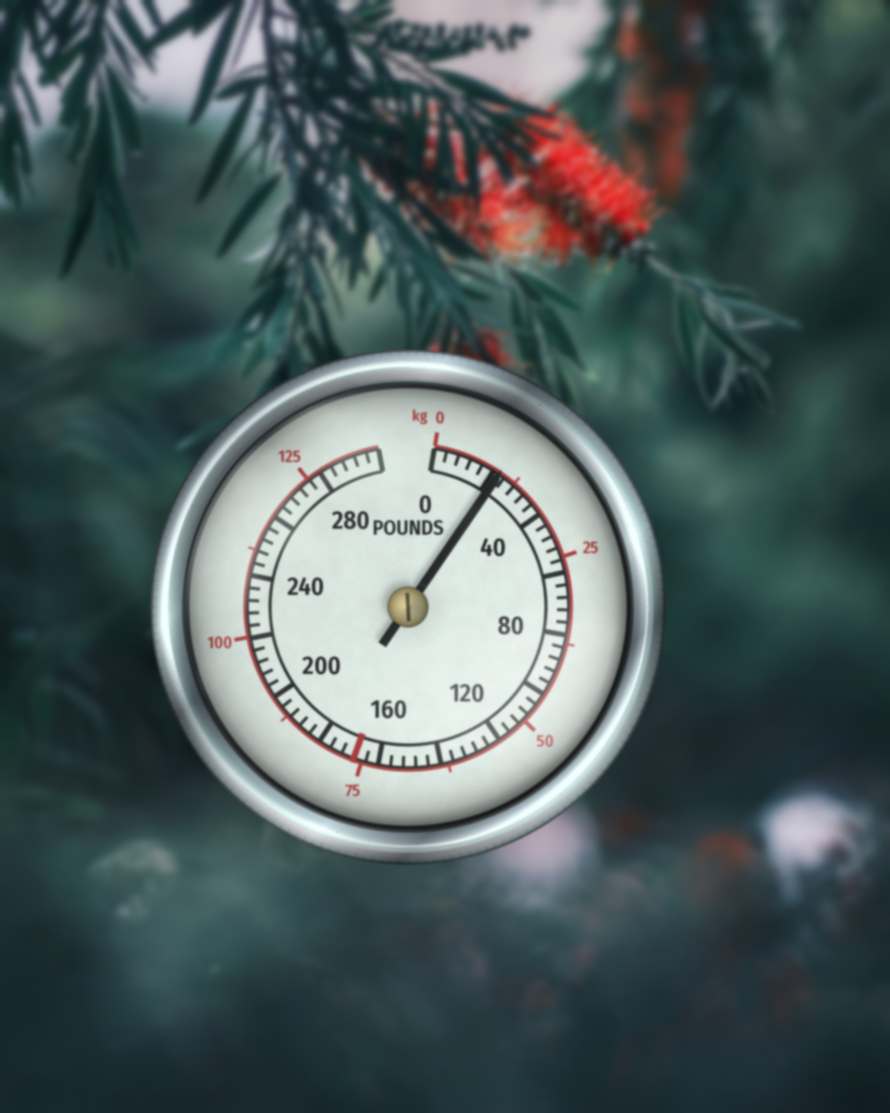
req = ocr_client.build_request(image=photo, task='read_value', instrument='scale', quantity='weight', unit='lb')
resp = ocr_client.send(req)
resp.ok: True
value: 22 lb
